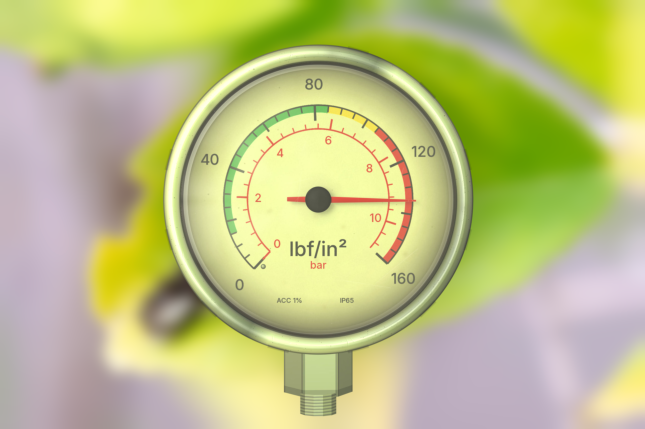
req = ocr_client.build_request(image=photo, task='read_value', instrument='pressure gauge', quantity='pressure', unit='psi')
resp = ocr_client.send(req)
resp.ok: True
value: 135 psi
